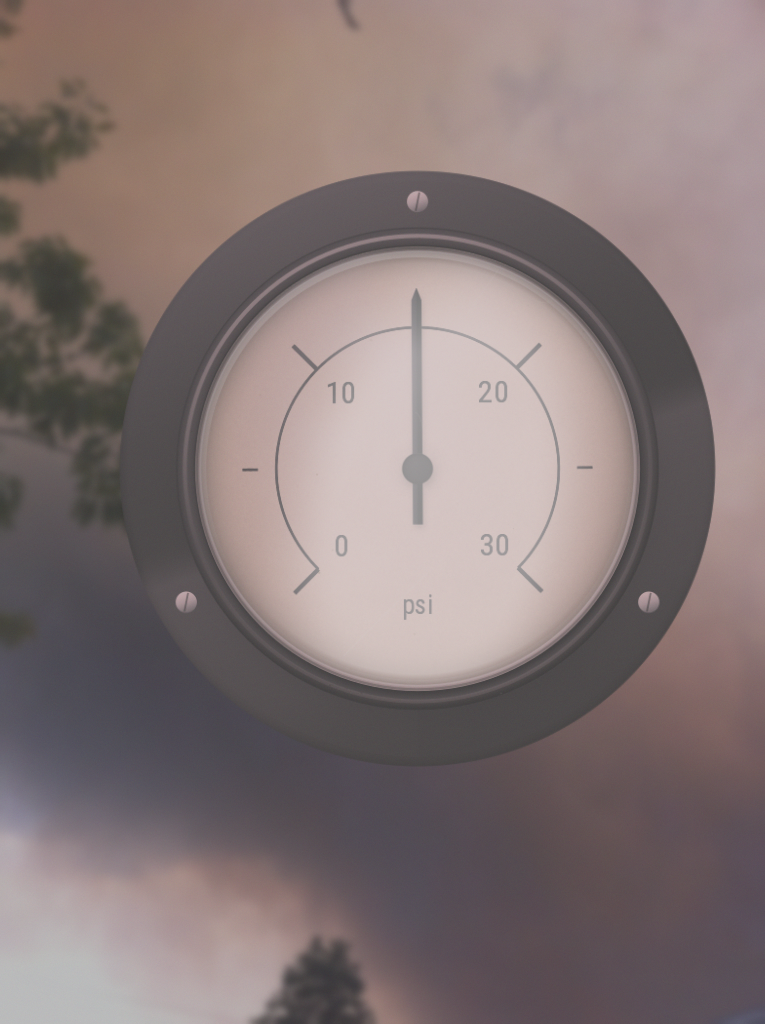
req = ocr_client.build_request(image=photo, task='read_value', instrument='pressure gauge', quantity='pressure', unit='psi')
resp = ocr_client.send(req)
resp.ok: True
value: 15 psi
